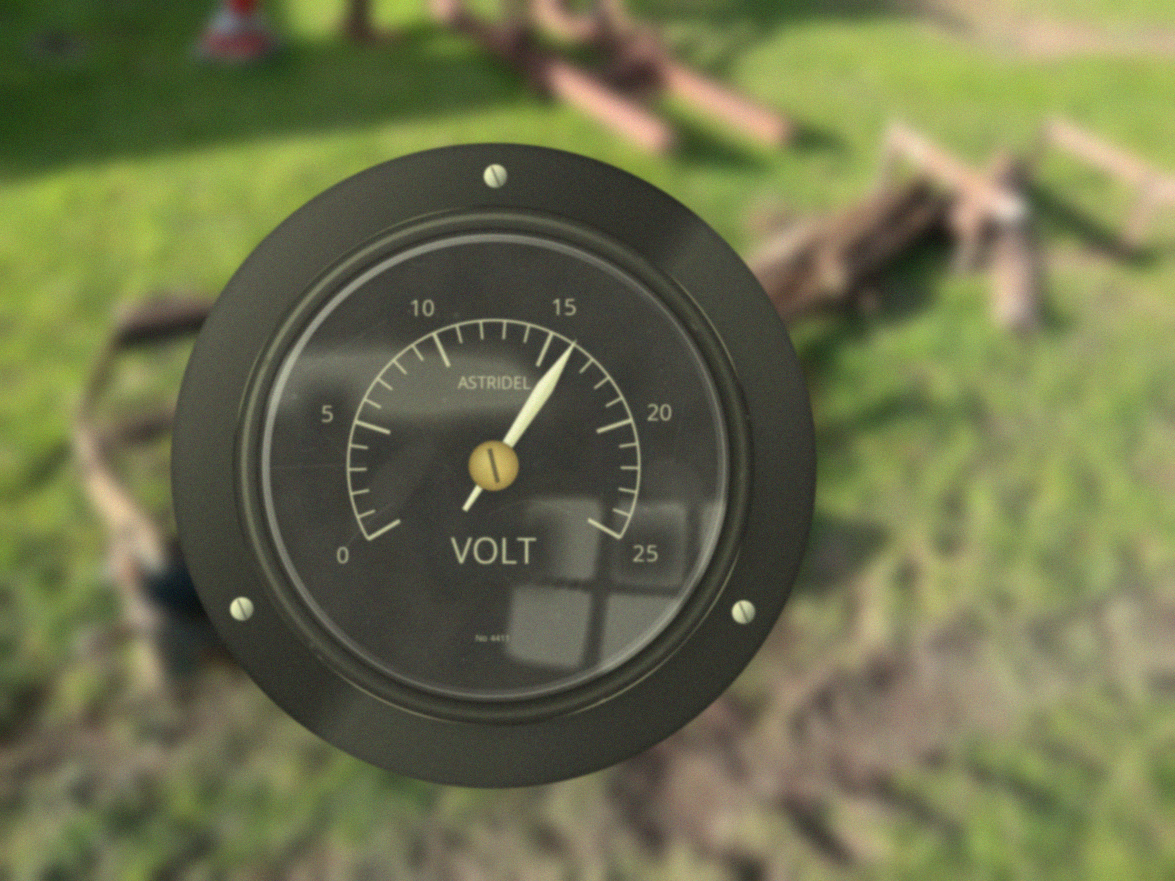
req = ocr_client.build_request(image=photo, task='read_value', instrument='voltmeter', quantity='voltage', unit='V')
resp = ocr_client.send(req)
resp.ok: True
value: 16 V
